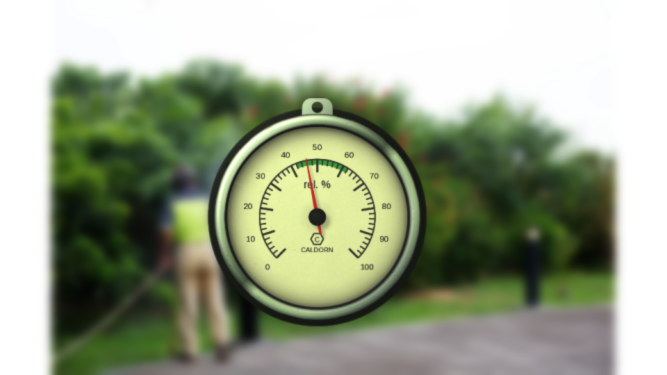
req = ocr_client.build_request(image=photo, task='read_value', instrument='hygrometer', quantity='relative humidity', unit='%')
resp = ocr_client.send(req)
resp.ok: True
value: 46 %
